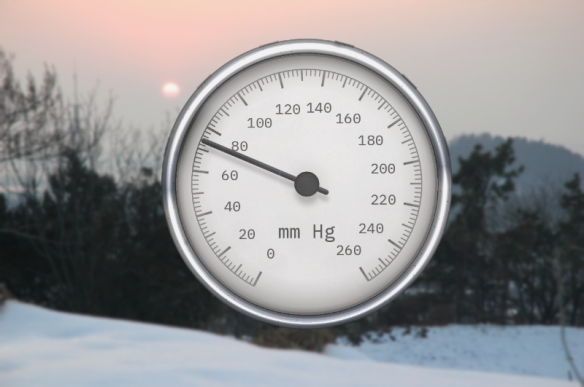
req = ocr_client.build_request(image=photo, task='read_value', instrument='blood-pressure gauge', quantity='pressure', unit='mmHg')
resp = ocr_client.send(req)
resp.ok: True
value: 74 mmHg
